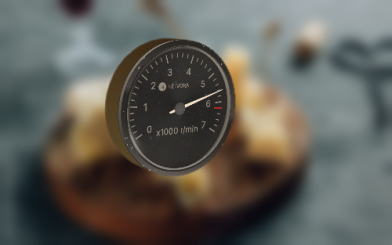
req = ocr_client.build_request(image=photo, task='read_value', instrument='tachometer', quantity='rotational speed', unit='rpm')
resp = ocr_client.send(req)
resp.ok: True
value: 5600 rpm
